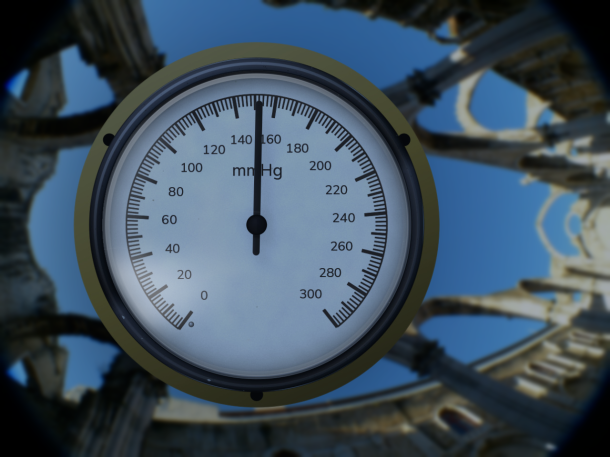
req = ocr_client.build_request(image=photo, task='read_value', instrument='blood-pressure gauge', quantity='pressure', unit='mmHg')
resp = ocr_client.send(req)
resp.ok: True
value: 152 mmHg
